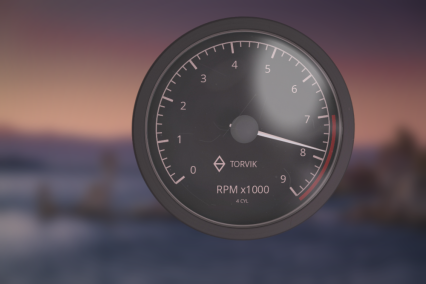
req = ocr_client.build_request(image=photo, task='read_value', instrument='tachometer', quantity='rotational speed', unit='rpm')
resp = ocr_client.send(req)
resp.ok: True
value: 7800 rpm
